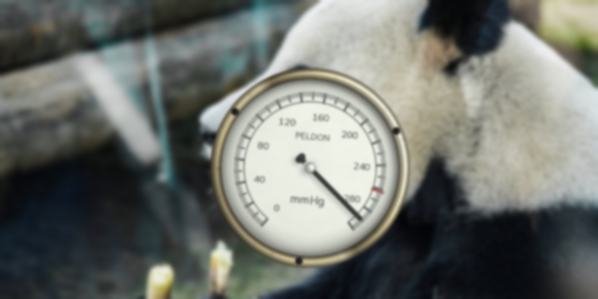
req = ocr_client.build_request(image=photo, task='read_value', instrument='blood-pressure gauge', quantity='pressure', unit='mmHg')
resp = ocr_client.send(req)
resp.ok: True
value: 290 mmHg
